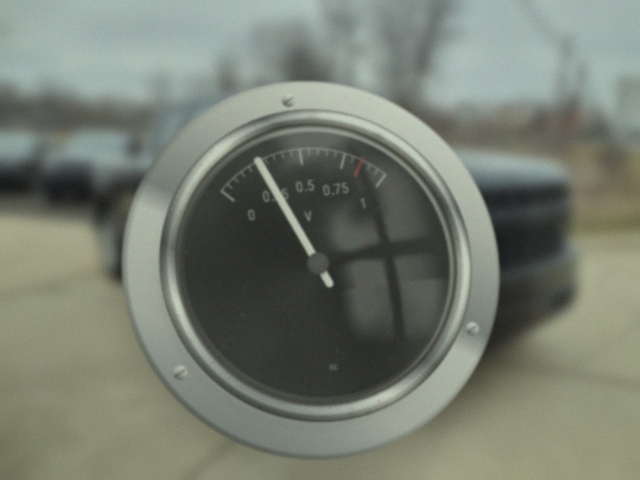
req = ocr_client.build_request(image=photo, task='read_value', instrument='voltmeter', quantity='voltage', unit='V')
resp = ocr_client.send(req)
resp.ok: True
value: 0.25 V
